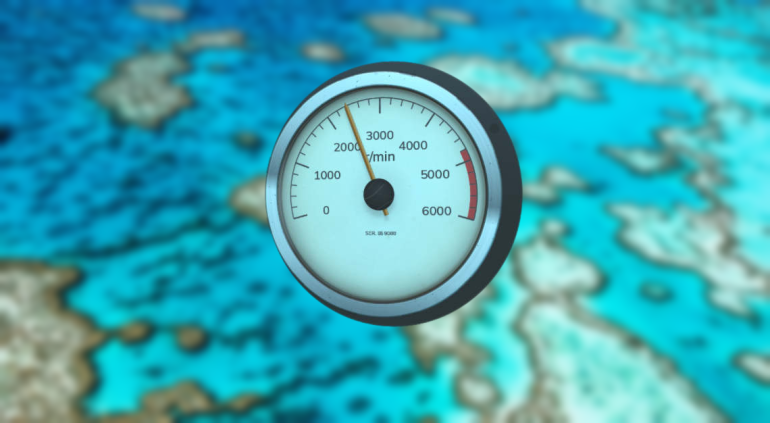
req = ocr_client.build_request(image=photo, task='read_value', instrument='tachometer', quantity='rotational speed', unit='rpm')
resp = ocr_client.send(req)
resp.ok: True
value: 2400 rpm
